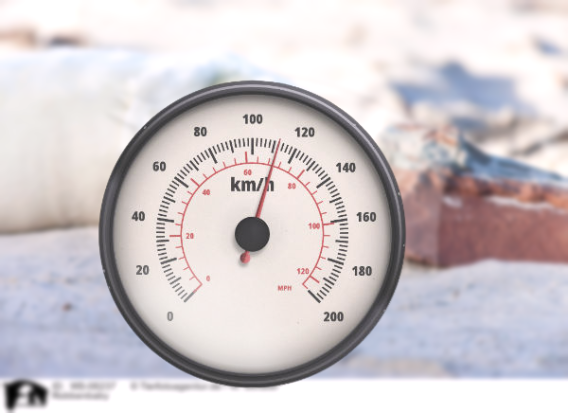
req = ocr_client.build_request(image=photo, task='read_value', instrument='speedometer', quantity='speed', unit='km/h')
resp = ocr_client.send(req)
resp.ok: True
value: 112 km/h
